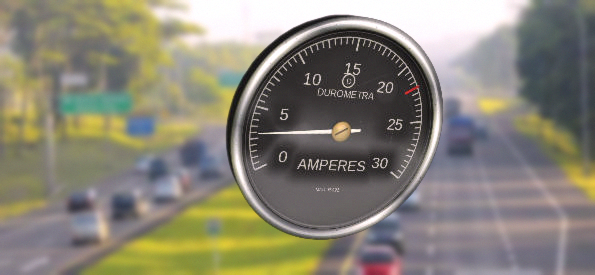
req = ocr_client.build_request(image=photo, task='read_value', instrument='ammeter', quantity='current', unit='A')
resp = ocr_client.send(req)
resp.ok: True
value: 3 A
